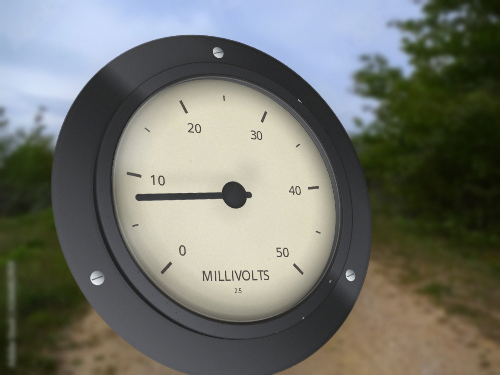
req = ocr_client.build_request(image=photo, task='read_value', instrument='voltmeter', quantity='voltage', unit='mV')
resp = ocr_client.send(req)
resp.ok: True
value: 7.5 mV
